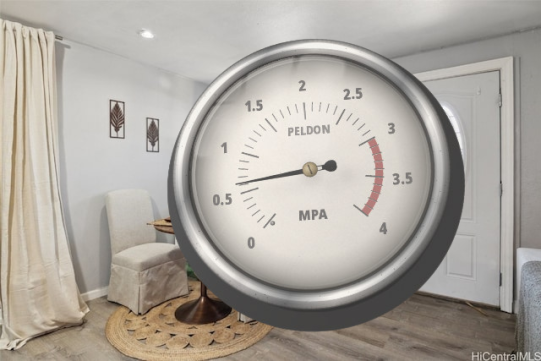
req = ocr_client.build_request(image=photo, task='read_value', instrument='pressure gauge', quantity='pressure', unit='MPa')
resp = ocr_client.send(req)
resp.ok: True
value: 0.6 MPa
